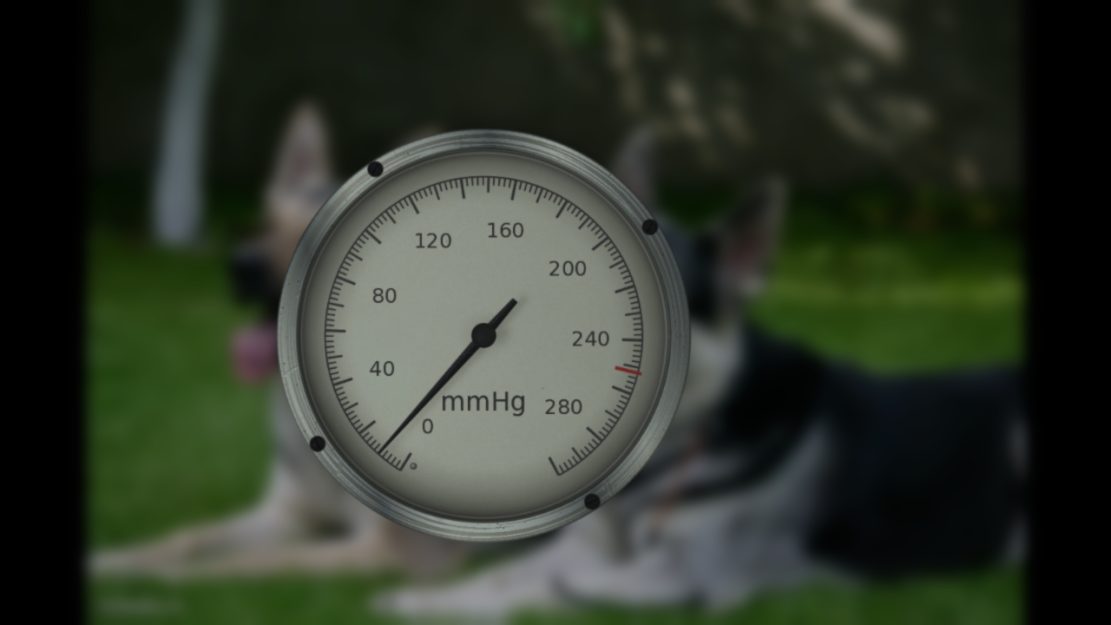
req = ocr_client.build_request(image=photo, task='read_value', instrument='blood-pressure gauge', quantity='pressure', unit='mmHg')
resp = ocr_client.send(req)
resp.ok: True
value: 10 mmHg
